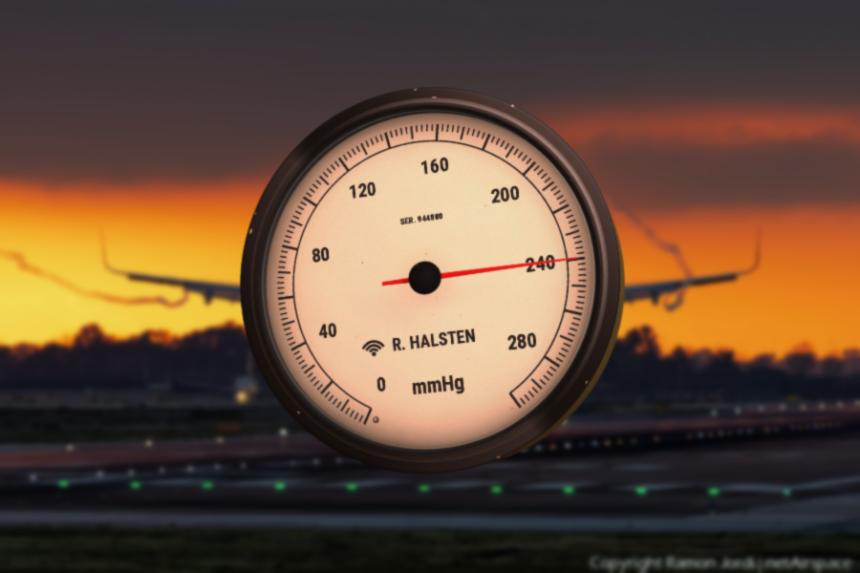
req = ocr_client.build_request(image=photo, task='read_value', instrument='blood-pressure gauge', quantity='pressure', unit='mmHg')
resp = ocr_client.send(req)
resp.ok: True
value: 240 mmHg
